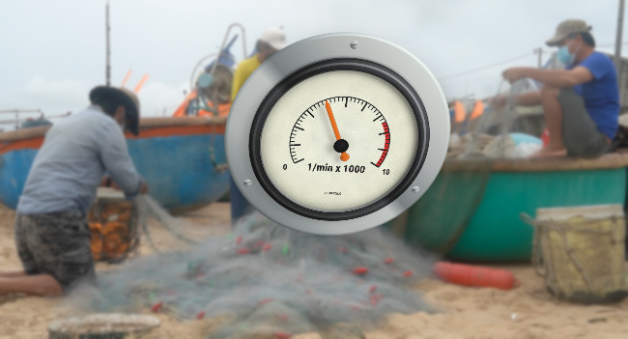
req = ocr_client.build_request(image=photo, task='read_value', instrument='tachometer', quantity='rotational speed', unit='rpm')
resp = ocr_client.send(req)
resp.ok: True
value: 4000 rpm
